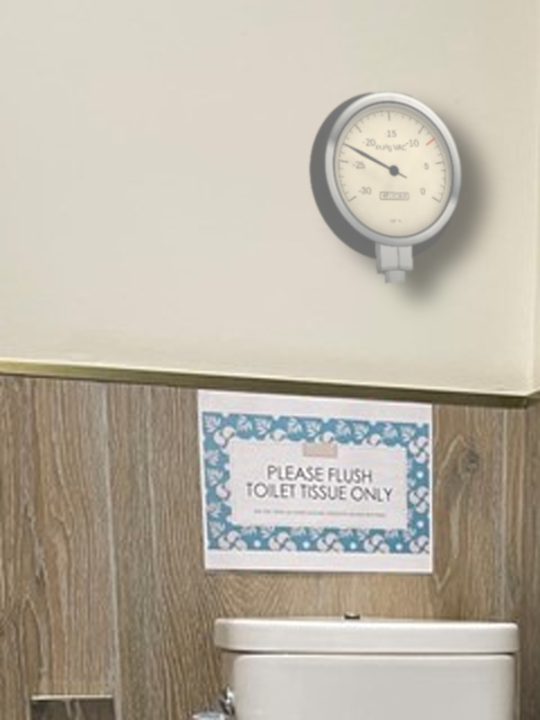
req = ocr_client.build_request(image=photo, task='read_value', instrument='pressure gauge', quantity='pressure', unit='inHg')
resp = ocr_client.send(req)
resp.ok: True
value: -23 inHg
